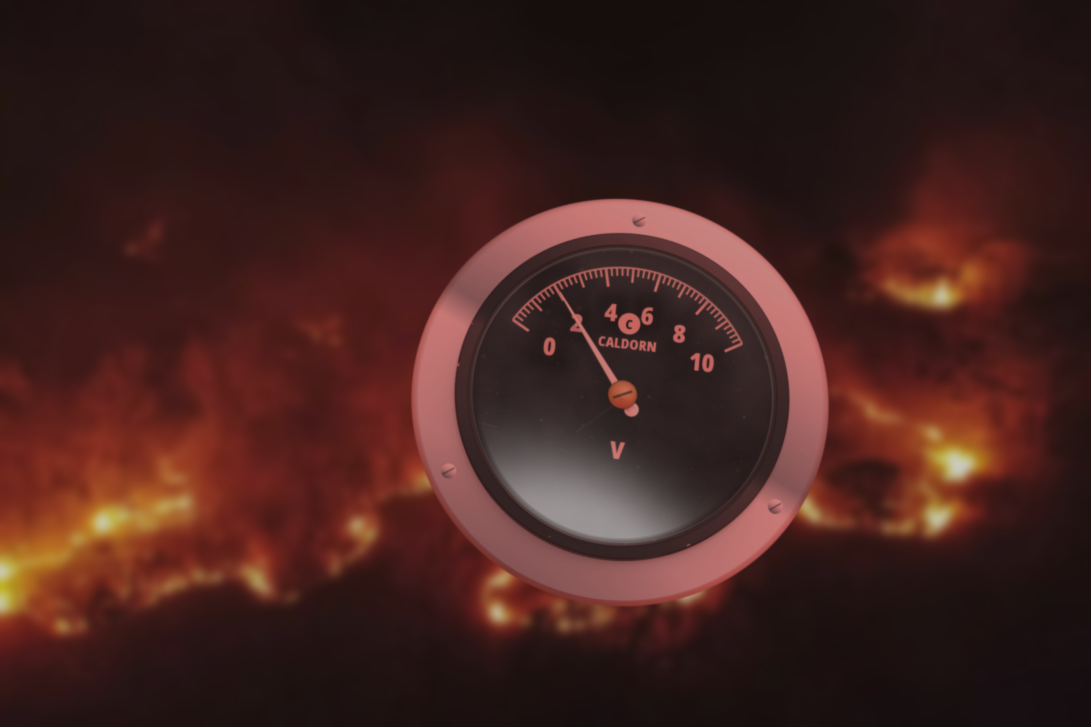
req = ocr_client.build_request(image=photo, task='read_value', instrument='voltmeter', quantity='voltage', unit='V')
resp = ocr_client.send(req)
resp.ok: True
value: 2 V
